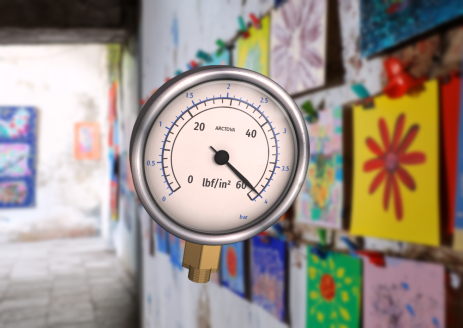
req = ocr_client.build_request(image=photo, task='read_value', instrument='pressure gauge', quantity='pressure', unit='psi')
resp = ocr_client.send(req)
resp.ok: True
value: 58 psi
